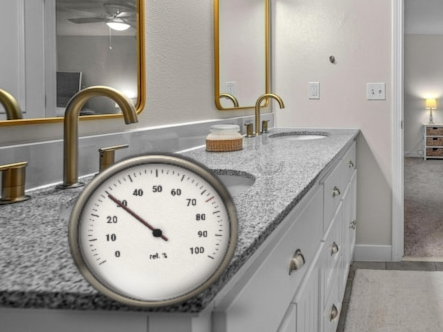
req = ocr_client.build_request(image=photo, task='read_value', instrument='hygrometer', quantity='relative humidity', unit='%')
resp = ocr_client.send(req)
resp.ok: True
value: 30 %
